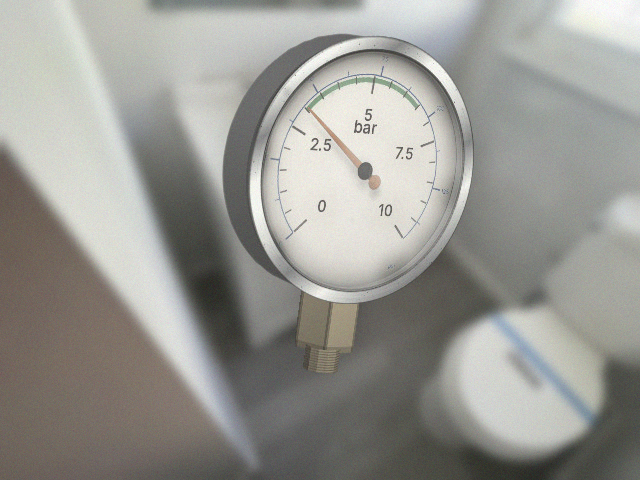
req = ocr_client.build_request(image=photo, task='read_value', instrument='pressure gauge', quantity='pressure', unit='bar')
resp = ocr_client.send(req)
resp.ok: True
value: 3 bar
